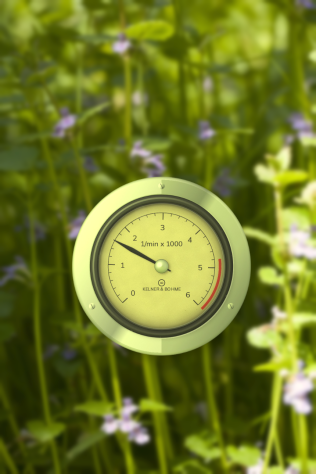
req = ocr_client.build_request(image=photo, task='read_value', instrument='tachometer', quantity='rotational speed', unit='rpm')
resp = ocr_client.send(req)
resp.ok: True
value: 1600 rpm
